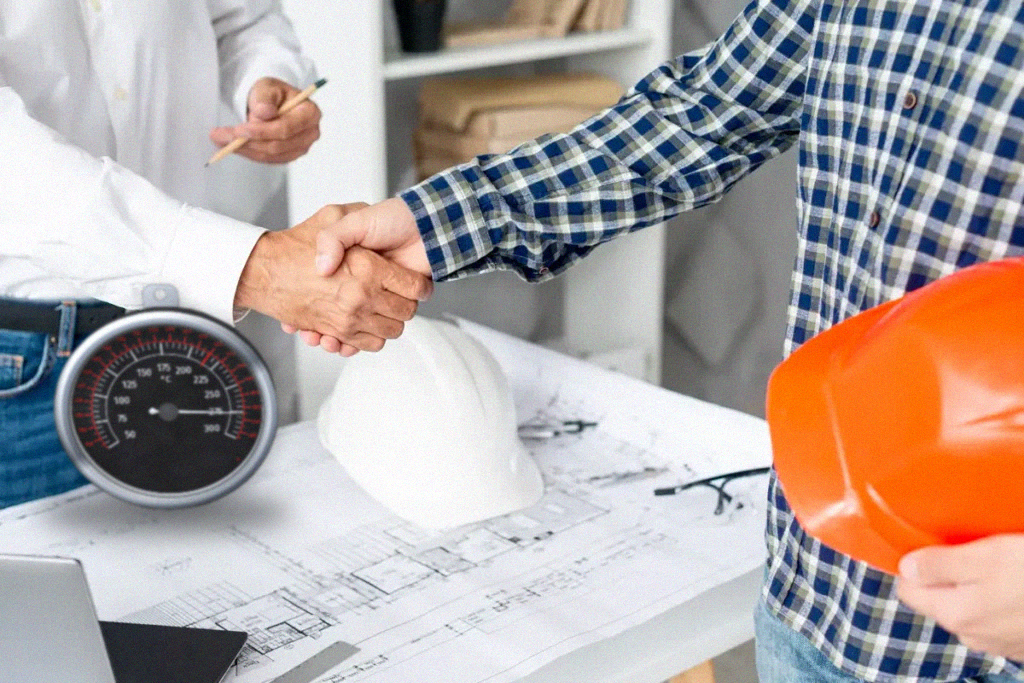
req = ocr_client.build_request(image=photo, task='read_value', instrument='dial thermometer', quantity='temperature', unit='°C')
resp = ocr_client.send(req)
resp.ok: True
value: 275 °C
